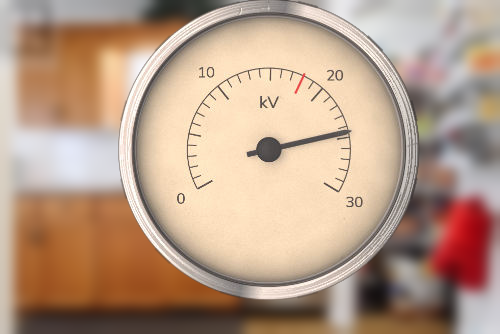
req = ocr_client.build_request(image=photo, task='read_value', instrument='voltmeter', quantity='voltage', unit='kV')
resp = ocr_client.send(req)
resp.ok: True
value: 24.5 kV
